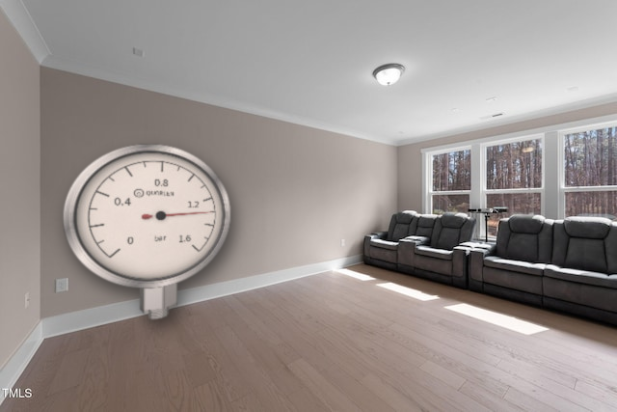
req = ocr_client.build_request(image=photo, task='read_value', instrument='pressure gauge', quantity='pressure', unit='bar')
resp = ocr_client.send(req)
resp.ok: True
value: 1.3 bar
